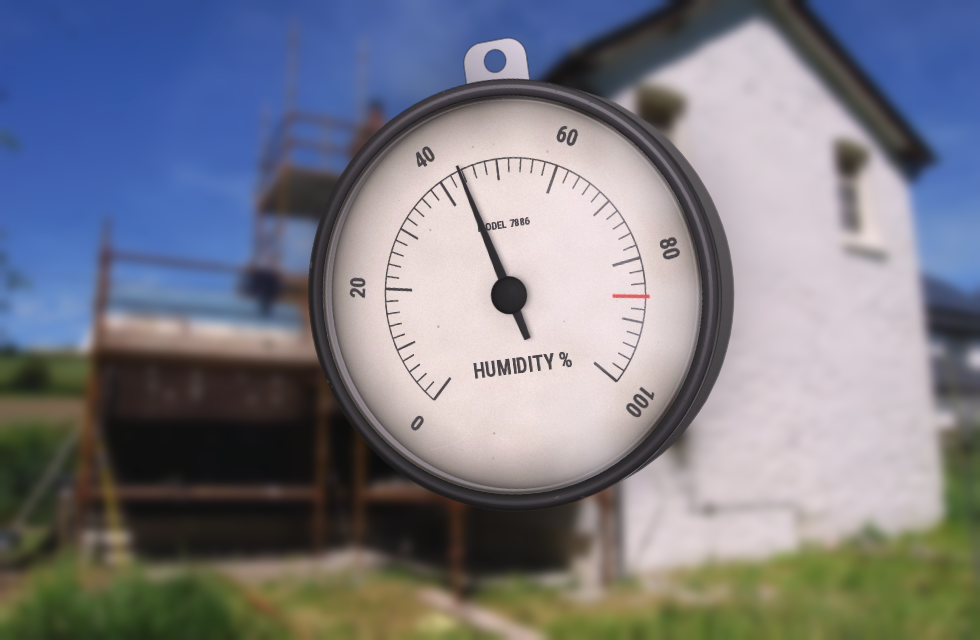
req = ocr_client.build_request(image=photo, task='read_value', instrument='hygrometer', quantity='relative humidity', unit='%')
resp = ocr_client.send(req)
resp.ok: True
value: 44 %
